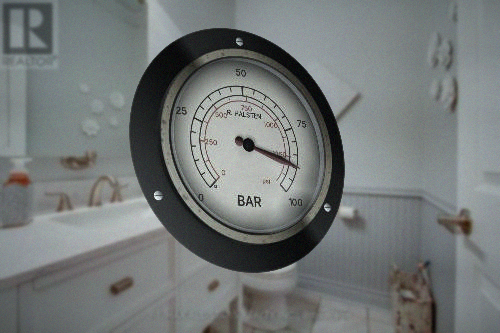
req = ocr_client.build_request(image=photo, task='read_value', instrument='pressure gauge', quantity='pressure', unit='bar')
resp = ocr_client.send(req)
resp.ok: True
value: 90 bar
